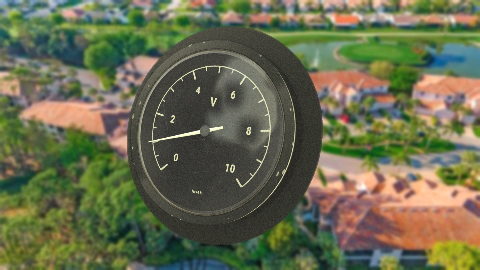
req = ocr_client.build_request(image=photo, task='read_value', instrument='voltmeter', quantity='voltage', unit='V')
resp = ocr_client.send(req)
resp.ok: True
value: 1 V
